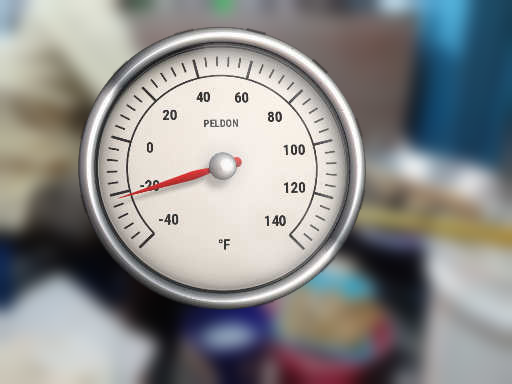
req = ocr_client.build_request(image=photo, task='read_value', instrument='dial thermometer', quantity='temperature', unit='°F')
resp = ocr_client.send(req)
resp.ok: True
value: -22 °F
